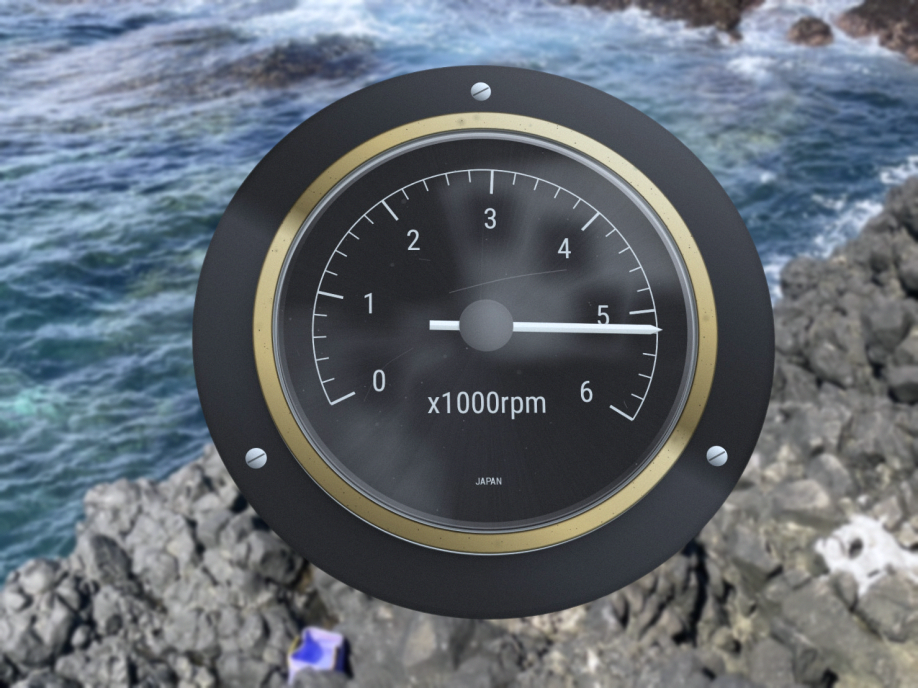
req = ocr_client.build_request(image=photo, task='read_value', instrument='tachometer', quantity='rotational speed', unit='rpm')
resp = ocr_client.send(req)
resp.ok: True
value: 5200 rpm
